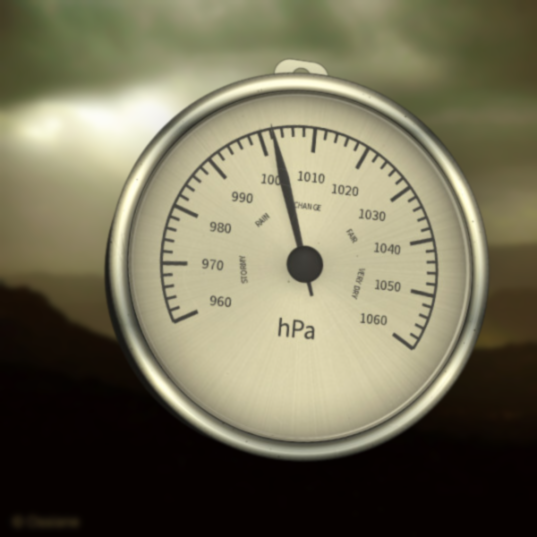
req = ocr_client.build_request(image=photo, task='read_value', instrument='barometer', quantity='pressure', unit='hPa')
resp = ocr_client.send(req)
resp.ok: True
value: 1002 hPa
